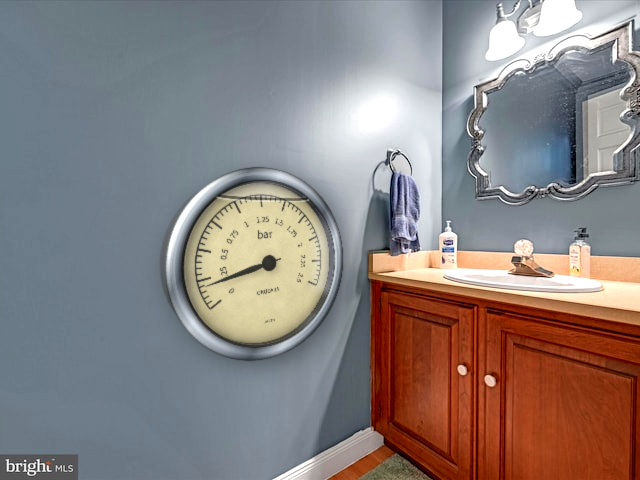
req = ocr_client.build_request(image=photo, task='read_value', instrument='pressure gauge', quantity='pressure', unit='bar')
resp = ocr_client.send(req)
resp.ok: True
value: 0.2 bar
